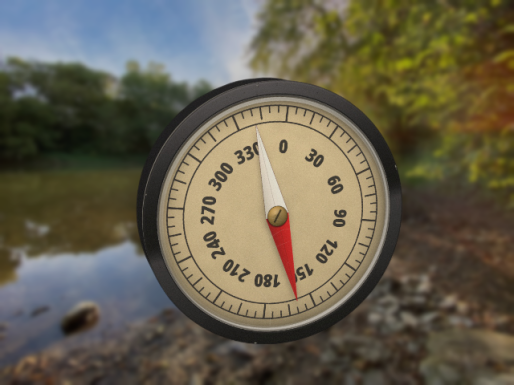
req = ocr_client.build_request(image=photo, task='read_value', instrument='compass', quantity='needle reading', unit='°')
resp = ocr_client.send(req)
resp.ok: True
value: 160 °
